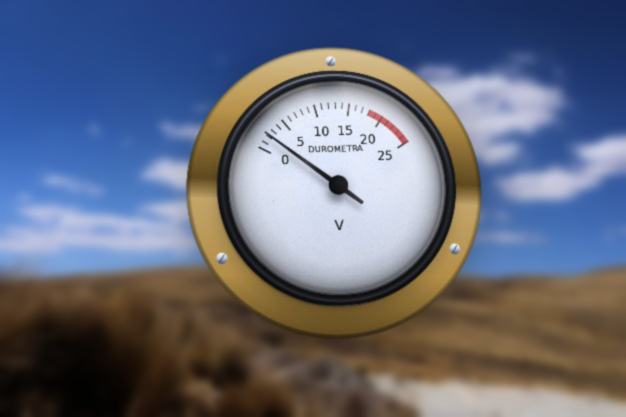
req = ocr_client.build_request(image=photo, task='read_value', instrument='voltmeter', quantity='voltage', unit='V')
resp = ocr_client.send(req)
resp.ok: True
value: 2 V
